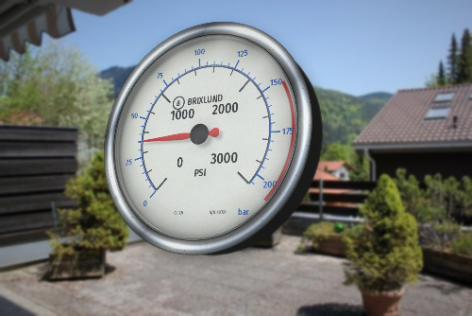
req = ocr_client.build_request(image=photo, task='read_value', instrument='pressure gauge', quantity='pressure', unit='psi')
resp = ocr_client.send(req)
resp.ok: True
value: 500 psi
